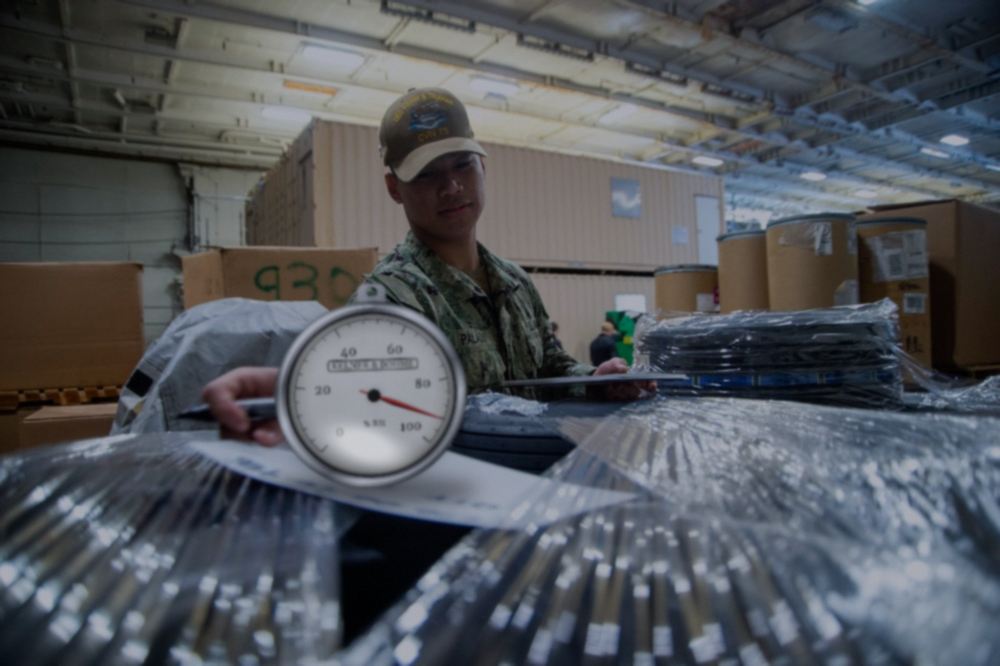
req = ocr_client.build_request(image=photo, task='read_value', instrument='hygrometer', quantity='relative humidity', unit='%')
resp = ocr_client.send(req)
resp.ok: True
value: 92 %
